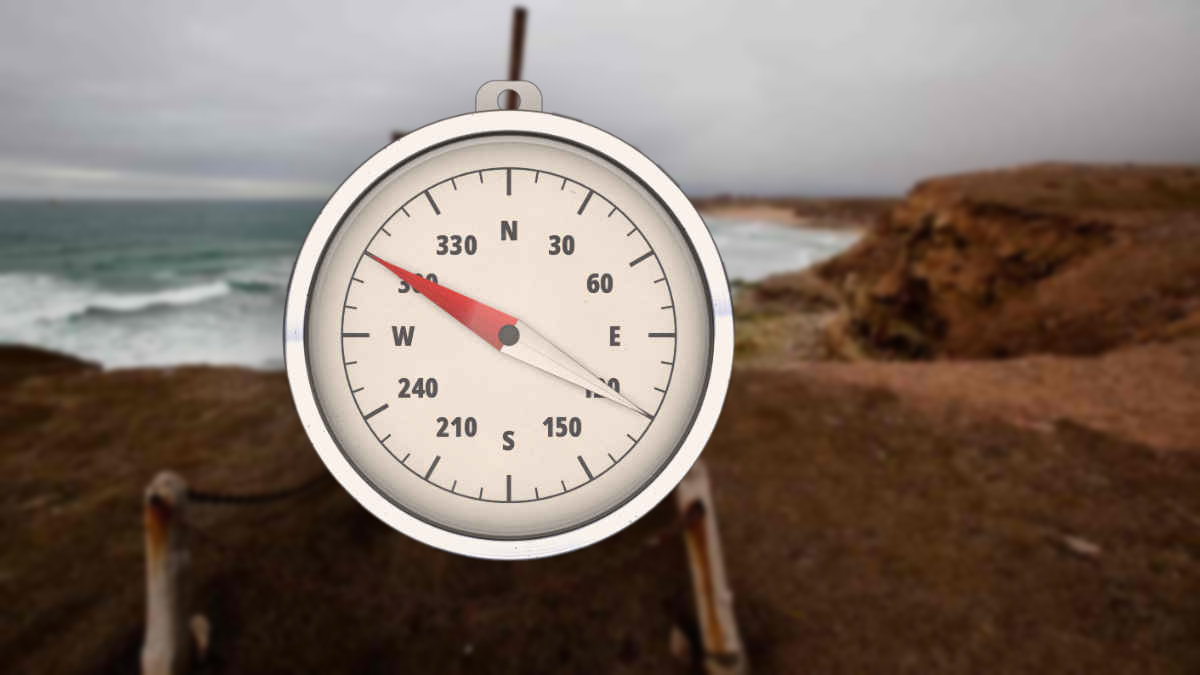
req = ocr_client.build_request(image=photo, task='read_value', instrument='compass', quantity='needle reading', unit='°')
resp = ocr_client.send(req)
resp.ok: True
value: 300 °
